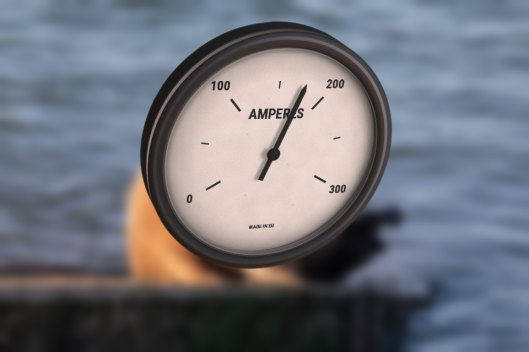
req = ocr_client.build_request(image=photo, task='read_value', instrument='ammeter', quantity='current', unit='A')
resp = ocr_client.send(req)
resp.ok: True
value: 175 A
